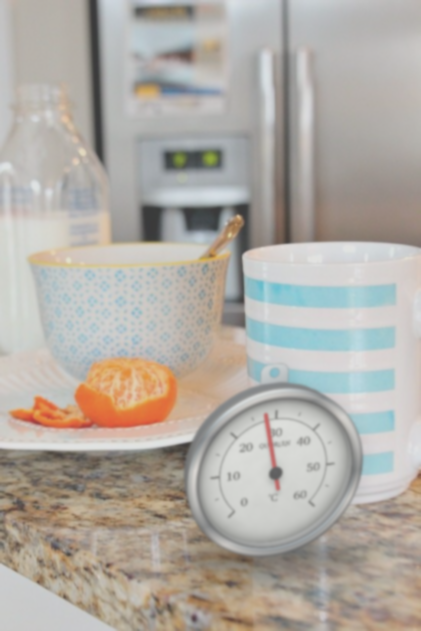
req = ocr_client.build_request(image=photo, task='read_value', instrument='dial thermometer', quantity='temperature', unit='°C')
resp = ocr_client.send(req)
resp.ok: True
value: 27.5 °C
